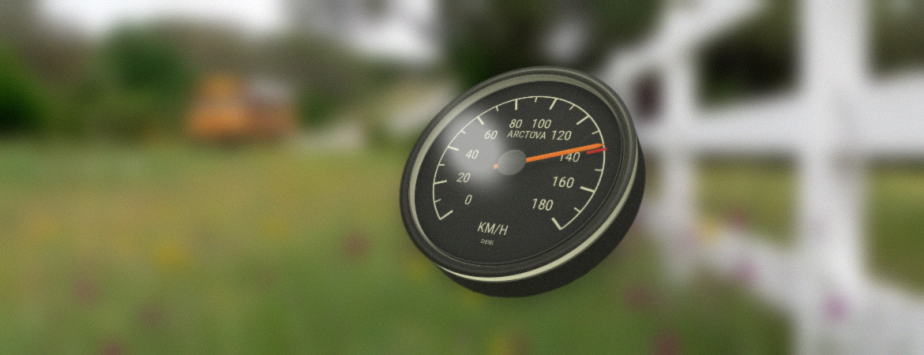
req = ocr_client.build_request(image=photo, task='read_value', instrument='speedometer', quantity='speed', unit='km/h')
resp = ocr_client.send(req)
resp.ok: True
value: 140 km/h
